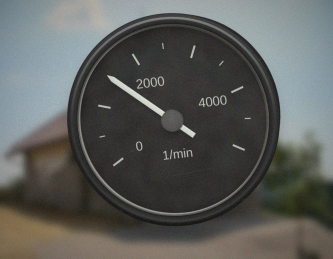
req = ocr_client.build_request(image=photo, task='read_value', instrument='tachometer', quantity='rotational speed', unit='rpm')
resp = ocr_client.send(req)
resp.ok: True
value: 1500 rpm
